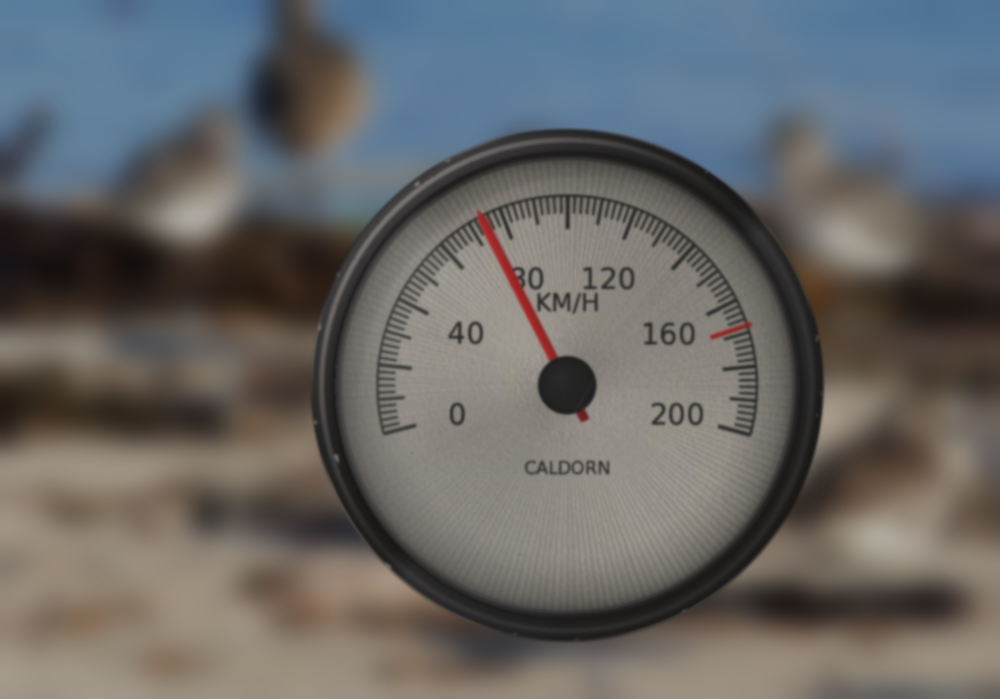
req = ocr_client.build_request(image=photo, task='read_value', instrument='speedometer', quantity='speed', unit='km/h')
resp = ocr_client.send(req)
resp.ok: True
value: 74 km/h
